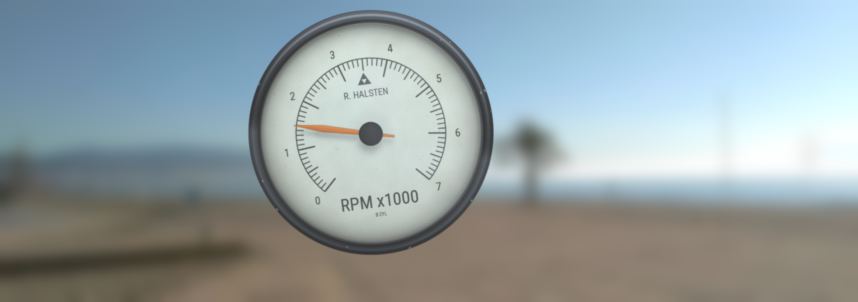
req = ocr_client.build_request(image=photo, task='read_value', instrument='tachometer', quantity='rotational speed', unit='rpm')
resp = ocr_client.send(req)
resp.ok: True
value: 1500 rpm
